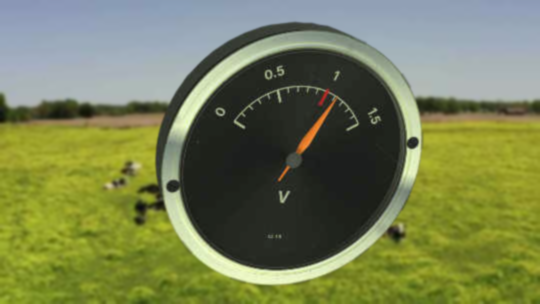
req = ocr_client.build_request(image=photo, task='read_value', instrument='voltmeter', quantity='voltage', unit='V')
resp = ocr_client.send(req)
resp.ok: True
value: 1.1 V
